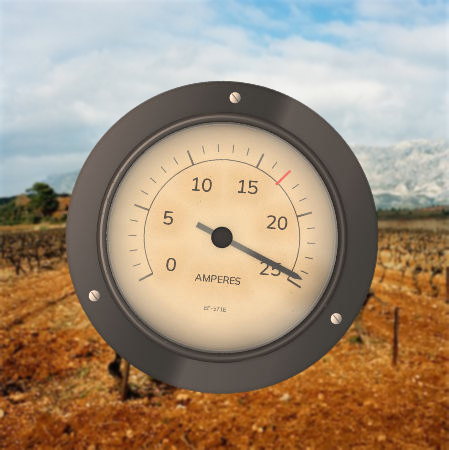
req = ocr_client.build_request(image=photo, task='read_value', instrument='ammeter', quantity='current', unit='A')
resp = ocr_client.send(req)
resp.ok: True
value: 24.5 A
